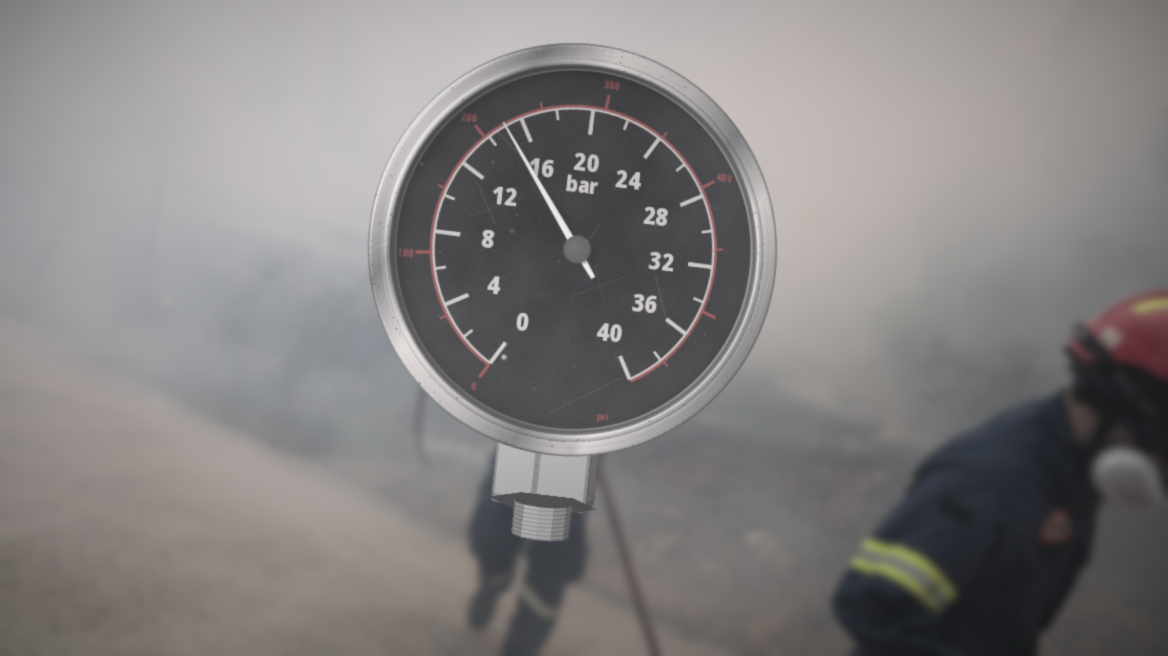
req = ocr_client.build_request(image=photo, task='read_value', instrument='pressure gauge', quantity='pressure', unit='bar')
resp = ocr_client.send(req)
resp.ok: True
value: 15 bar
